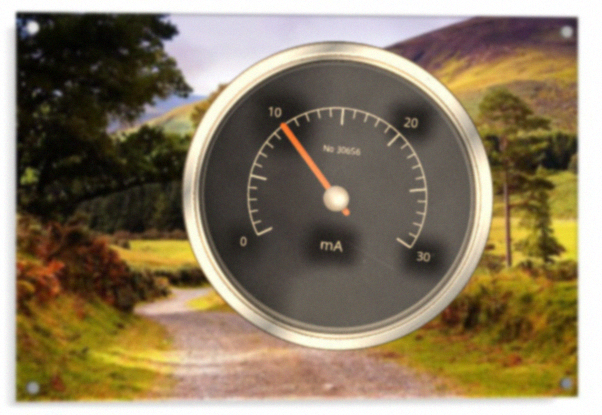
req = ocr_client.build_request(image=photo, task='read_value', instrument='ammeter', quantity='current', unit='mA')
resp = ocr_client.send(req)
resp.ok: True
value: 10 mA
